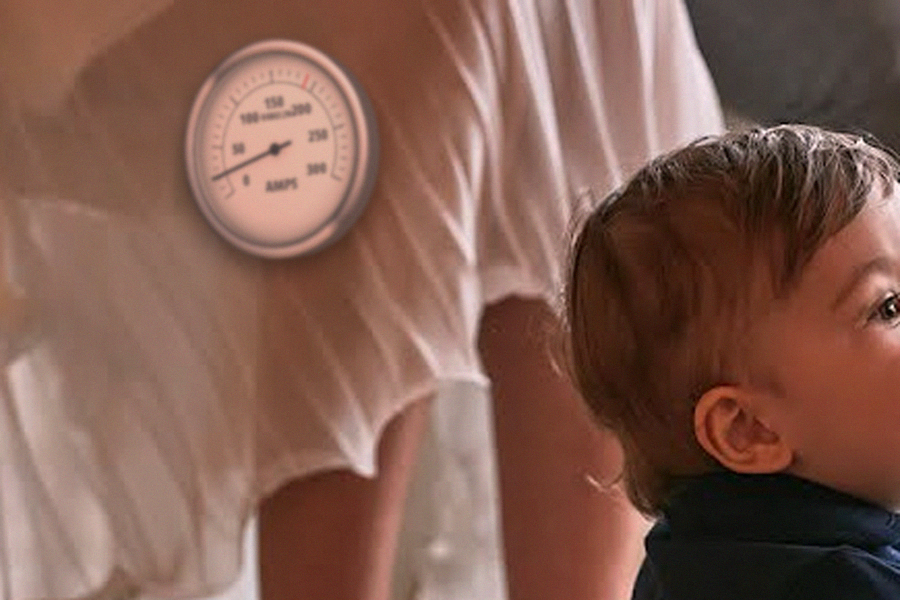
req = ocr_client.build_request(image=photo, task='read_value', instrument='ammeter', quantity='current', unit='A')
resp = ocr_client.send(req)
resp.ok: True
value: 20 A
